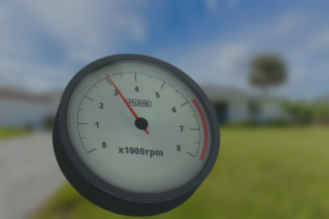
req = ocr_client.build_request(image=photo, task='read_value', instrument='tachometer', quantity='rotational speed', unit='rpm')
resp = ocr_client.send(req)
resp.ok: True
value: 3000 rpm
